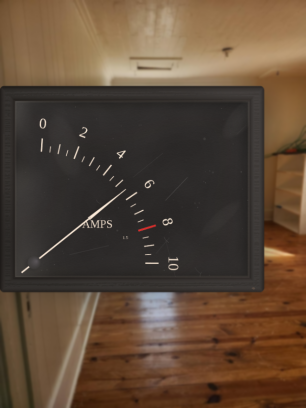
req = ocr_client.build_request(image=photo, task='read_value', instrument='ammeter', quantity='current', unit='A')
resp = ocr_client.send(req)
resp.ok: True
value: 5.5 A
